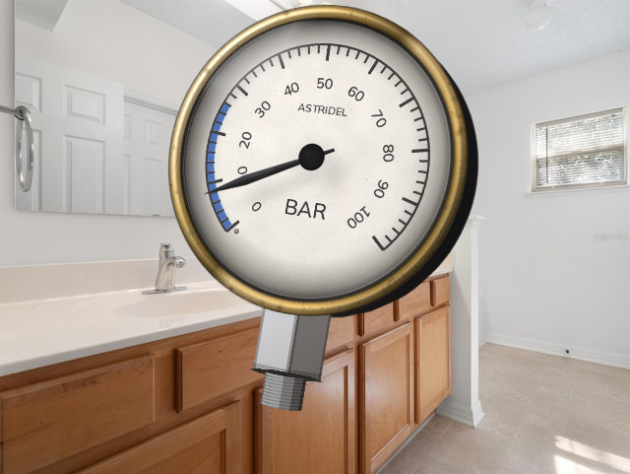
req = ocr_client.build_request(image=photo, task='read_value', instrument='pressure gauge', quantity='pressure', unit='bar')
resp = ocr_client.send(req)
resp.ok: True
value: 8 bar
